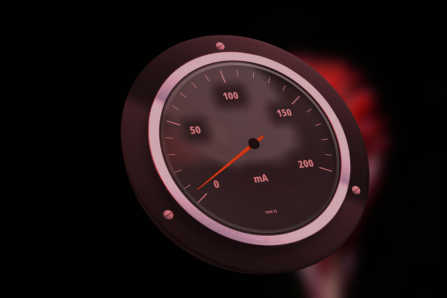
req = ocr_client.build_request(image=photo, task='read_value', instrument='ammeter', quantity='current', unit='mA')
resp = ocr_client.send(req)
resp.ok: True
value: 5 mA
